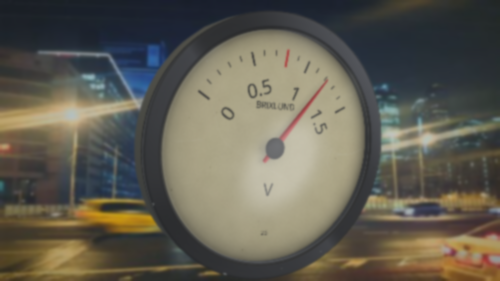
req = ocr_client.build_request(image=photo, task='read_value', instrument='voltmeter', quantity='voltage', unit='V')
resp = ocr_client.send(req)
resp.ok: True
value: 1.2 V
